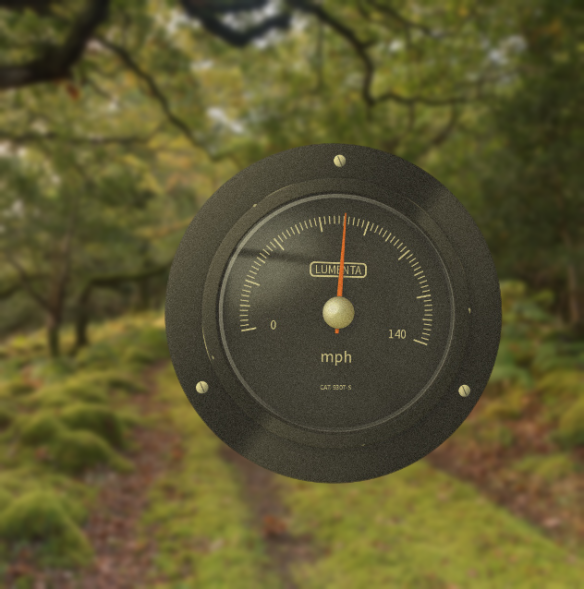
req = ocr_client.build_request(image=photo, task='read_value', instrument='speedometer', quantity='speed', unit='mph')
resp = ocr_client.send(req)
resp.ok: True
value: 70 mph
